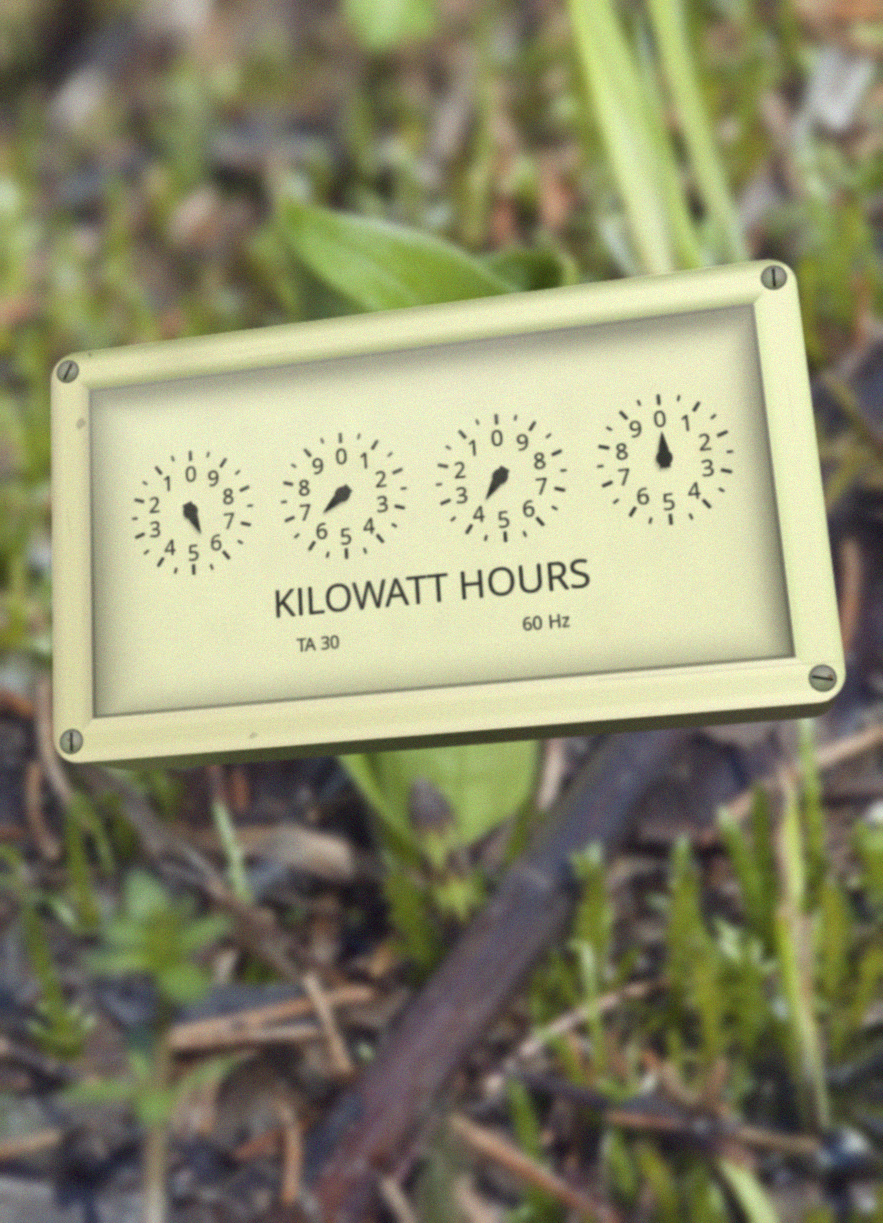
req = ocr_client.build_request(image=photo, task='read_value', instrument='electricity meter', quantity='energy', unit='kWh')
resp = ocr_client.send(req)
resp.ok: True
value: 5640 kWh
